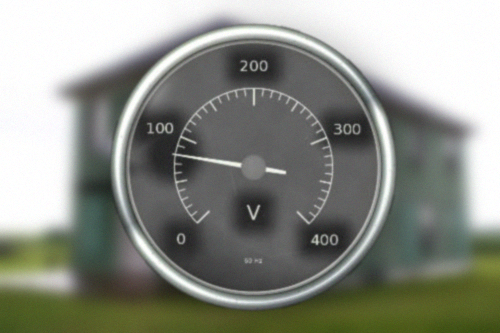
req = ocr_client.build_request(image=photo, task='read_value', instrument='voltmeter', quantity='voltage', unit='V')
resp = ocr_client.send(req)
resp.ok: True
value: 80 V
